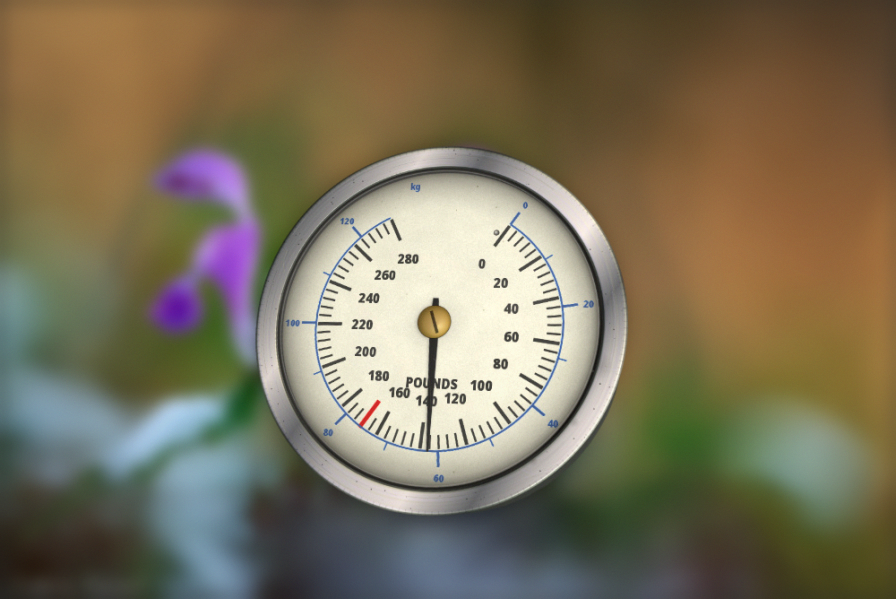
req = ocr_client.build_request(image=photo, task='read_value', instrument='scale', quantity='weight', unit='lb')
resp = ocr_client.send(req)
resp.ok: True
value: 136 lb
